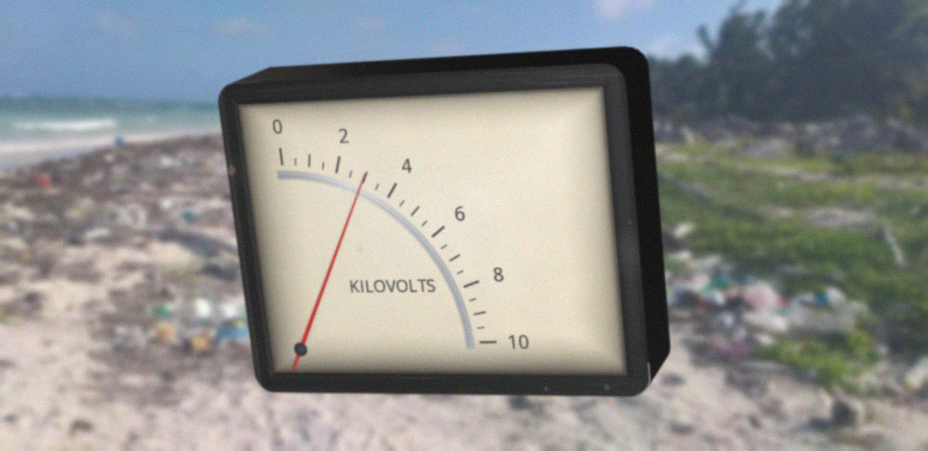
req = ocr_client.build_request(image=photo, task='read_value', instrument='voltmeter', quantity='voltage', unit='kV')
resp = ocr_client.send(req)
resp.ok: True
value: 3 kV
